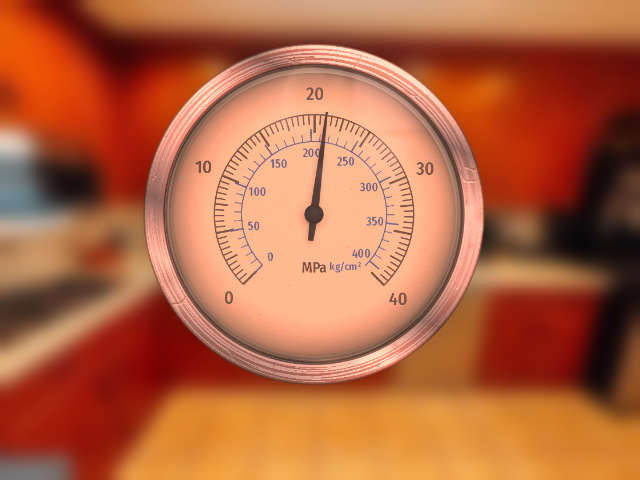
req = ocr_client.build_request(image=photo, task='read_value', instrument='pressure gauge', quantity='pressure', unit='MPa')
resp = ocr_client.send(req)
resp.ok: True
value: 21 MPa
